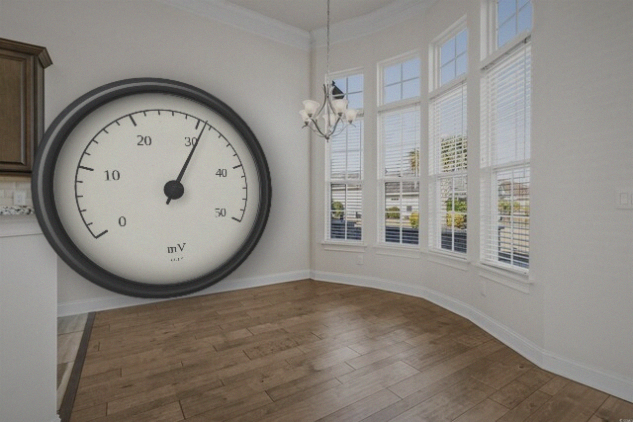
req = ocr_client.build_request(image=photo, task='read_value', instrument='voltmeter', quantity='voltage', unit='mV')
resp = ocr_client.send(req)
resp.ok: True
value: 31 mV
